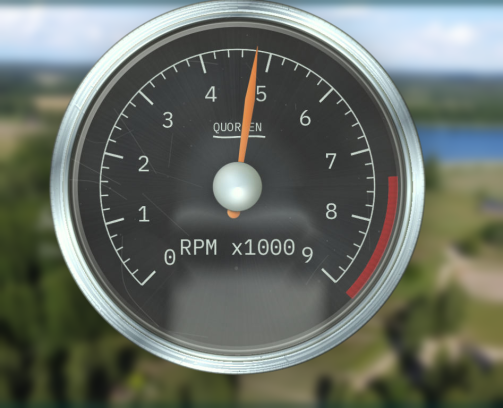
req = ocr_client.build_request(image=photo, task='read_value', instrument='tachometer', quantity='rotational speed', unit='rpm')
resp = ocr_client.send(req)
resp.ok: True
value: 4800 rpm
